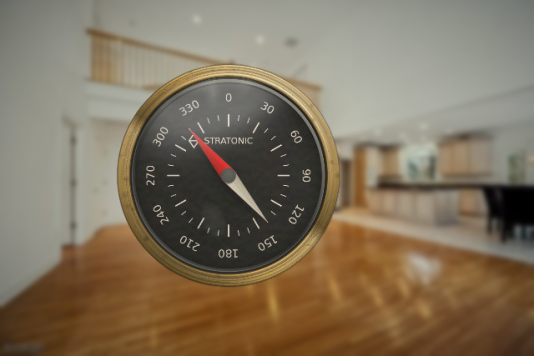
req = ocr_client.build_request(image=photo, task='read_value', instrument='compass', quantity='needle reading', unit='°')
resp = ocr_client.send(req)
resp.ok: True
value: 320 °
